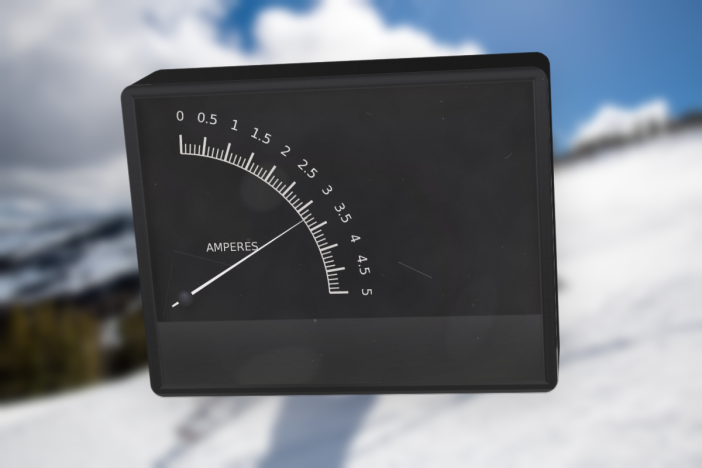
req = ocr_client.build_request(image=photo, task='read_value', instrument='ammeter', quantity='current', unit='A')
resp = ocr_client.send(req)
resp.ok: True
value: 3.2 A
